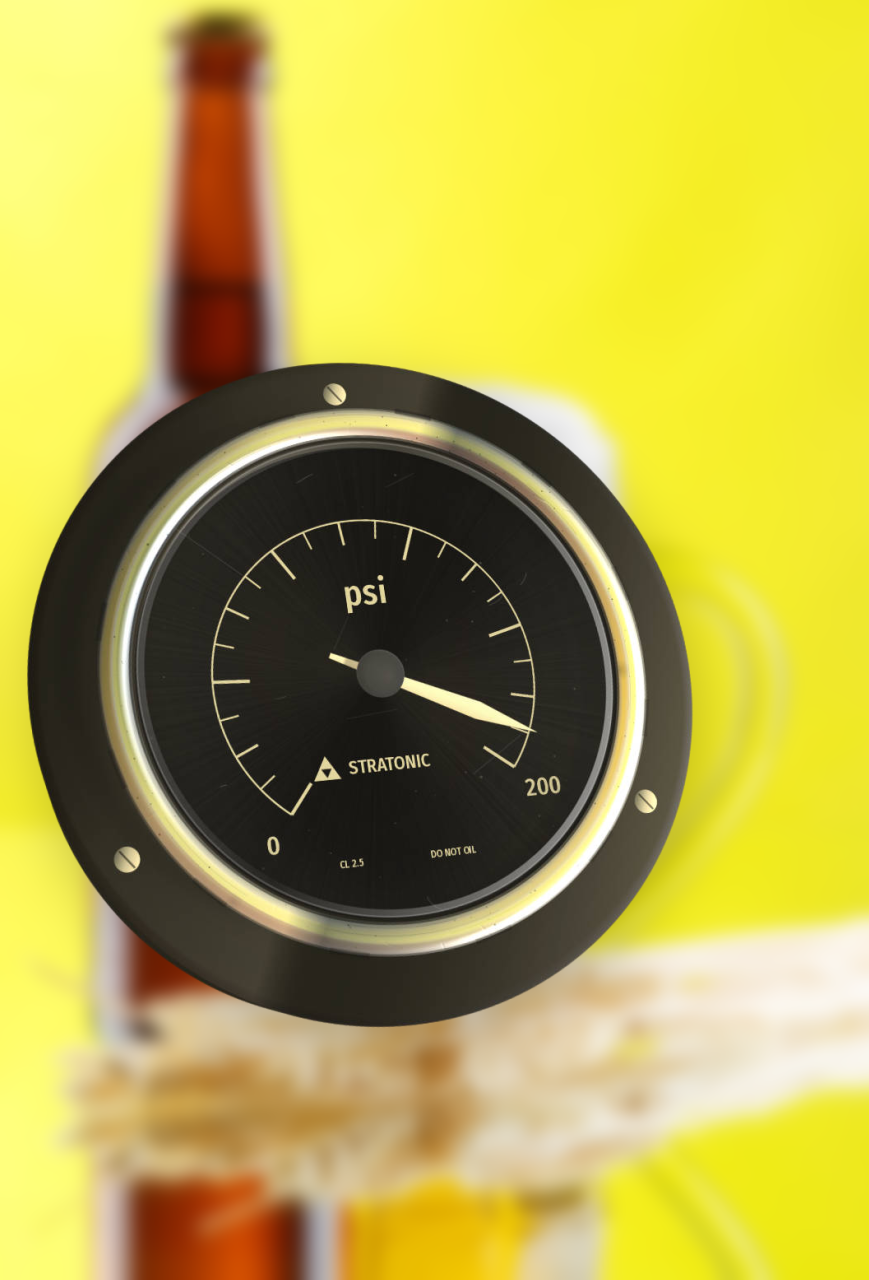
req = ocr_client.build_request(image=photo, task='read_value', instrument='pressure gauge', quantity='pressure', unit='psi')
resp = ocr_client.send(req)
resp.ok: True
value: 190 psi
